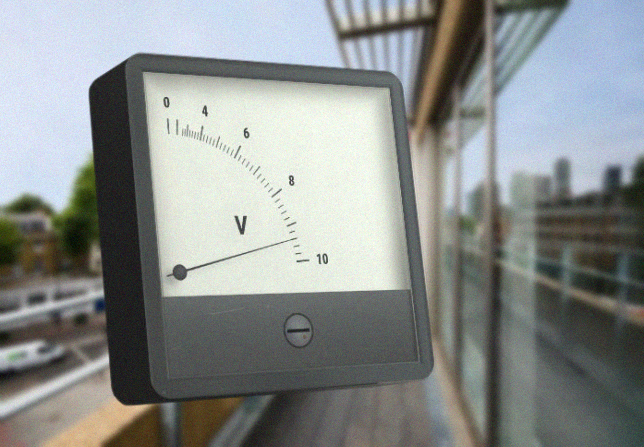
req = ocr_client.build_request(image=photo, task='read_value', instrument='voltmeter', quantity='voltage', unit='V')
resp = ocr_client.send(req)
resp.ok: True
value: 9.4 V
